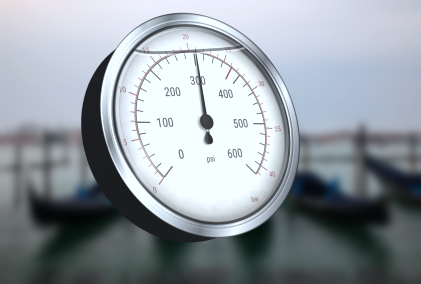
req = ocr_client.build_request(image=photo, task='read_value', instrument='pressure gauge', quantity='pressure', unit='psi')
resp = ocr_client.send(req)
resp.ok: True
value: 300 psi
